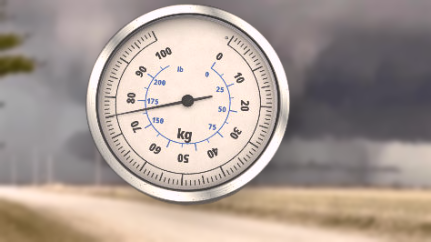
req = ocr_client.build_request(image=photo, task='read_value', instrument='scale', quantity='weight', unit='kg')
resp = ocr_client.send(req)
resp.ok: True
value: 75 kg
